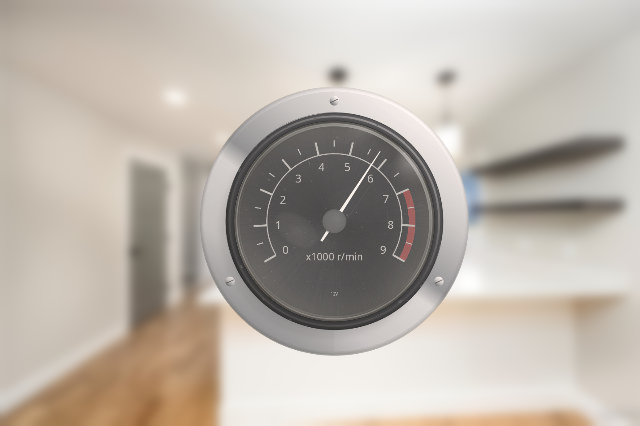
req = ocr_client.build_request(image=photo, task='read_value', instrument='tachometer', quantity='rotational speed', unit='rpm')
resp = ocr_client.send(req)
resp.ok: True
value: 5750 rpm
